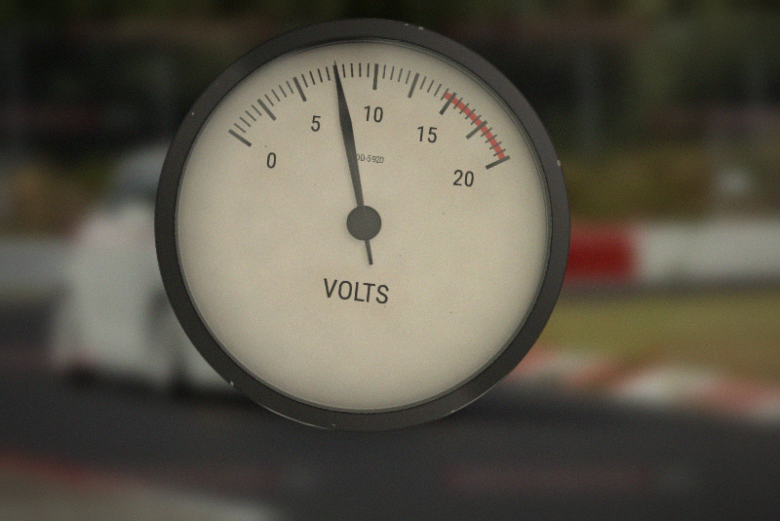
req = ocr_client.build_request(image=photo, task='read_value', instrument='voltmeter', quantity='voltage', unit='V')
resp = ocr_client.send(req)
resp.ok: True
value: 7.5 V
